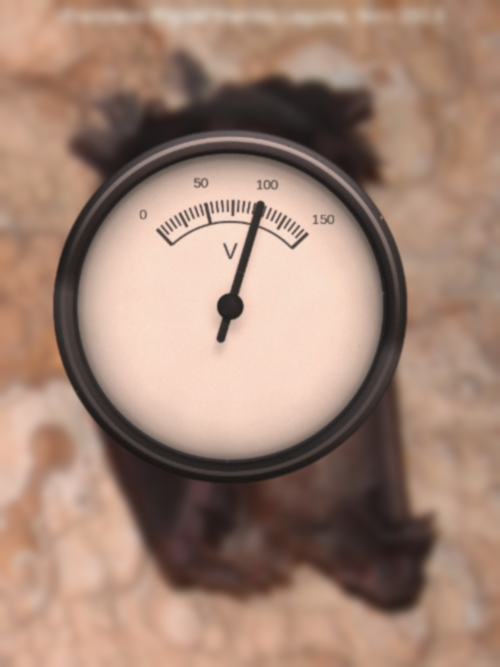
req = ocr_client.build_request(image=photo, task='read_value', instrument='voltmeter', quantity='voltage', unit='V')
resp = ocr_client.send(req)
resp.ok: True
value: 100 V
